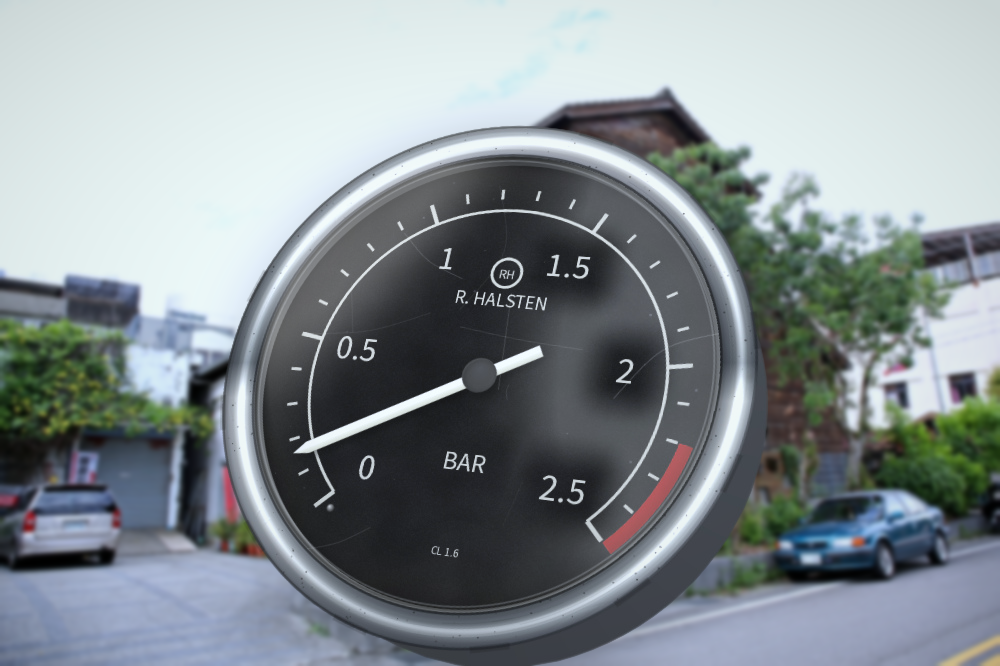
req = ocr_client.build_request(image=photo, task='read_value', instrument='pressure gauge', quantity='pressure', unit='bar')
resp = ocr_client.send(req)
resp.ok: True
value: 0.15 bar
